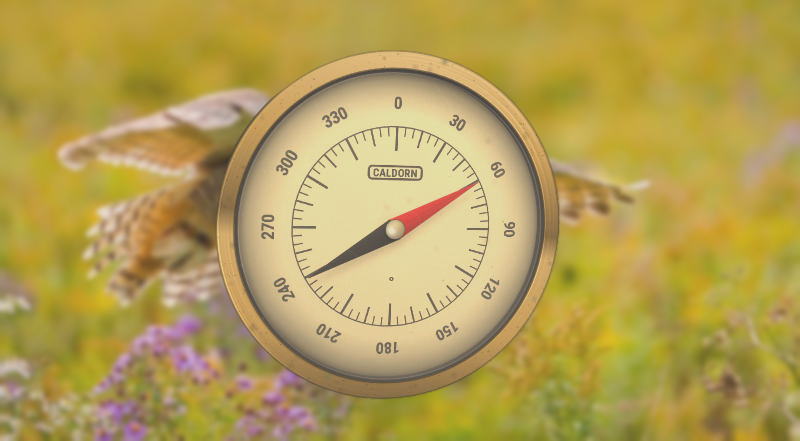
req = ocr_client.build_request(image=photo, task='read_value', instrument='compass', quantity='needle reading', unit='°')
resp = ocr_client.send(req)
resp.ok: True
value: 60 °
